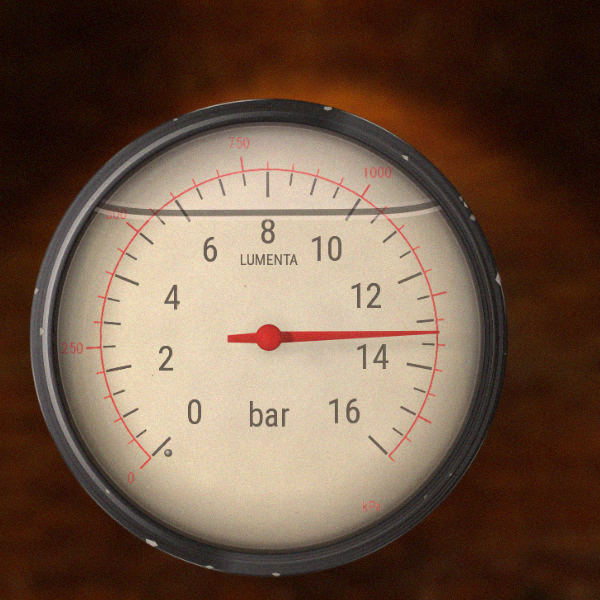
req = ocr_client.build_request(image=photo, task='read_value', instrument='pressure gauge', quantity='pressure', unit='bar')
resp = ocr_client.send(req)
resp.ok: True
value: 13.25 bar
